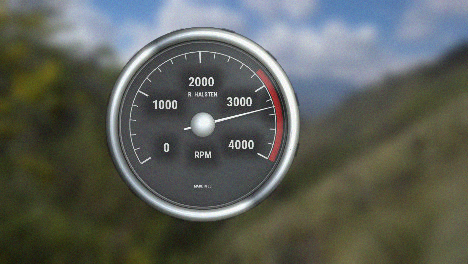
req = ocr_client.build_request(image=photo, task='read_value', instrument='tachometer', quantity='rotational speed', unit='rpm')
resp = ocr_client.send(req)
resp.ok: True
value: 3300 rpm
